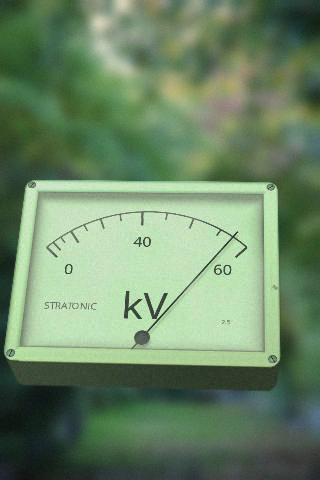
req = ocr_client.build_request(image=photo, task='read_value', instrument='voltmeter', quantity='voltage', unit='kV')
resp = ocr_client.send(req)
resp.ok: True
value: 57.5 kV
